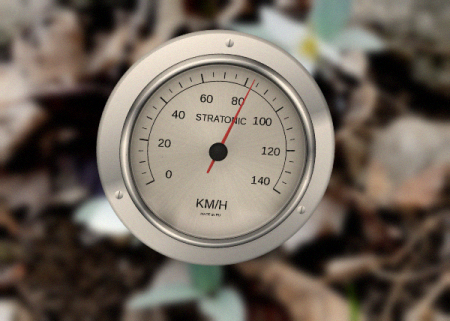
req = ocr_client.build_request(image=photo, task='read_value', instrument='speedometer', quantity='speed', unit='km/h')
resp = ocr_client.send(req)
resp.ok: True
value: 82.5 km/h
